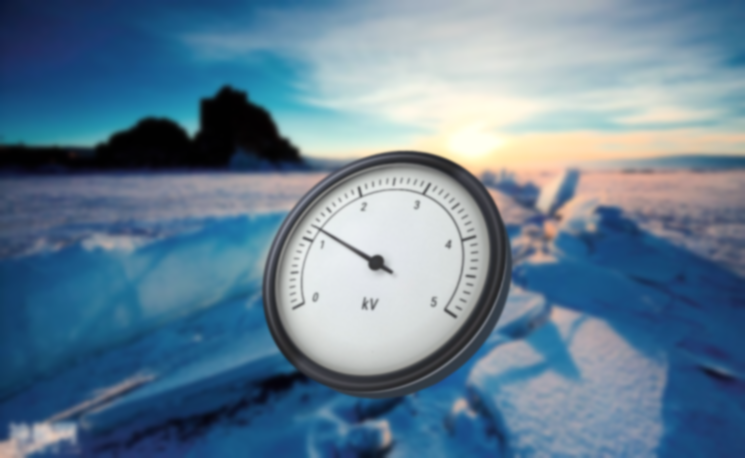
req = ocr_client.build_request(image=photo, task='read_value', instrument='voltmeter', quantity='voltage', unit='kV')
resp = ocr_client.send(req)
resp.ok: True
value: 1.2 kV
